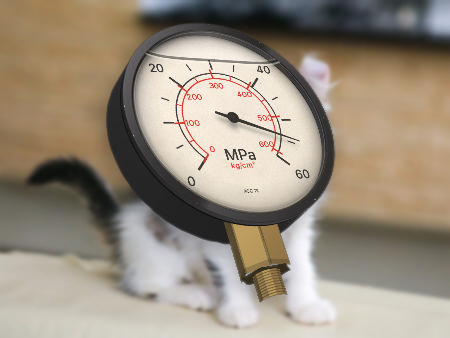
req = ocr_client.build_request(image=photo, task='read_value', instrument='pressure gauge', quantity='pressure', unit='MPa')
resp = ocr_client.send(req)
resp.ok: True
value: 55 MPa
